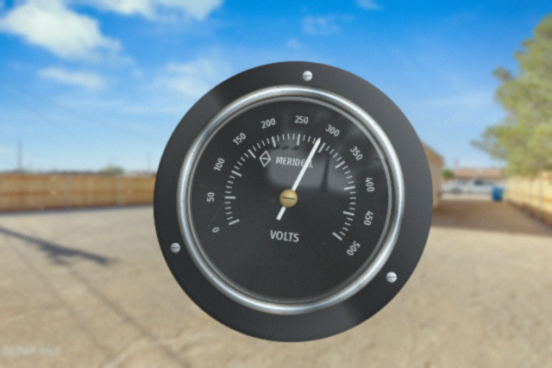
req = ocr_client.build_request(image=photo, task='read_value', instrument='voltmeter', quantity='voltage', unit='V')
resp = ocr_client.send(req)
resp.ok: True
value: 290 V
